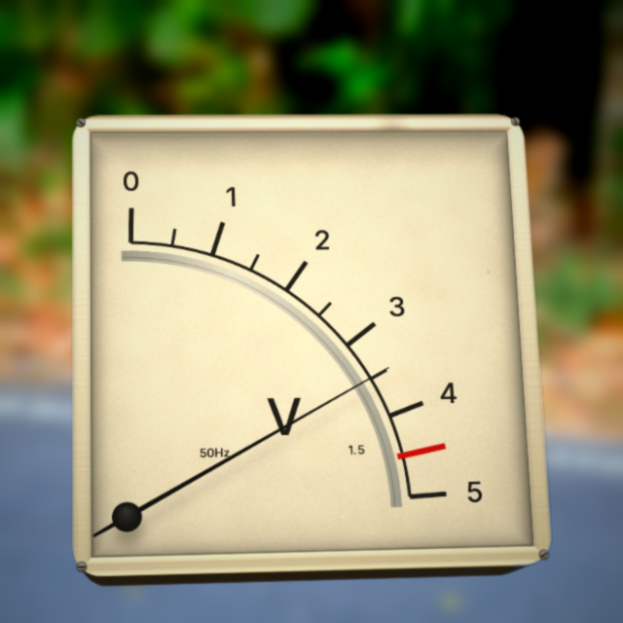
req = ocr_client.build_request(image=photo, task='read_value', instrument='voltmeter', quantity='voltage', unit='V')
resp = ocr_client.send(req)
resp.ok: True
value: 3.5 V
